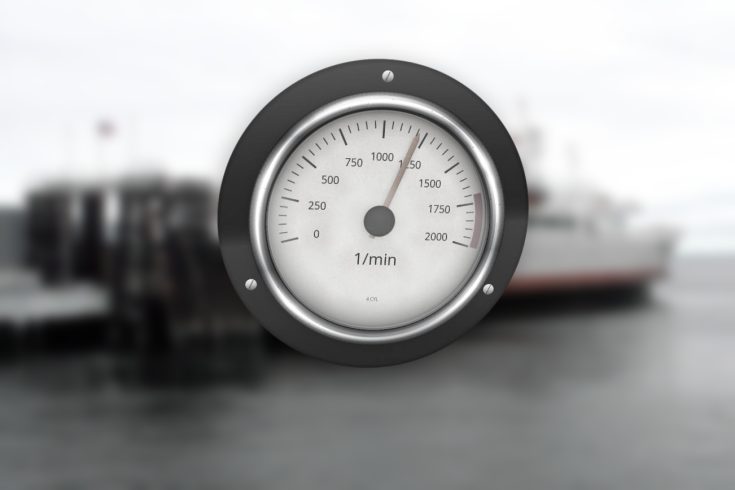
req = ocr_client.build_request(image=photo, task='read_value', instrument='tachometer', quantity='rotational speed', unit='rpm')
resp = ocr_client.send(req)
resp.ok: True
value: 1200 rpm
